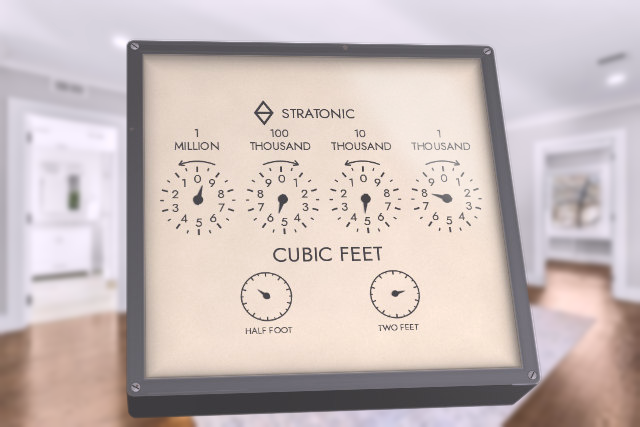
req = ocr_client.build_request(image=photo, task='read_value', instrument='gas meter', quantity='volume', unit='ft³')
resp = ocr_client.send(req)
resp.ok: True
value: 954800 ft³
